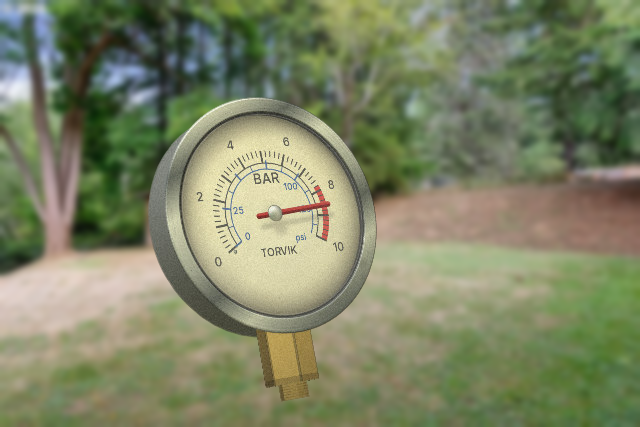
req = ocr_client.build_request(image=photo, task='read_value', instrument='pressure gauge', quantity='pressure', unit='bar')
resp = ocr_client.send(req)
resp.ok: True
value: 8.6 bar
